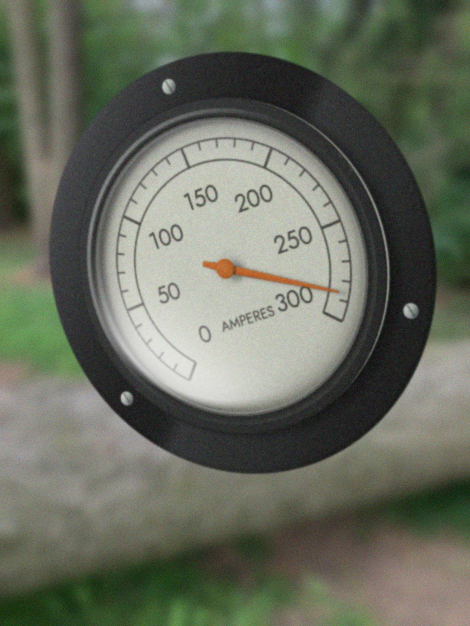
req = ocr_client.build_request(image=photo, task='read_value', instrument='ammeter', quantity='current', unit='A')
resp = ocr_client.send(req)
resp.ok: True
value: 285 A
